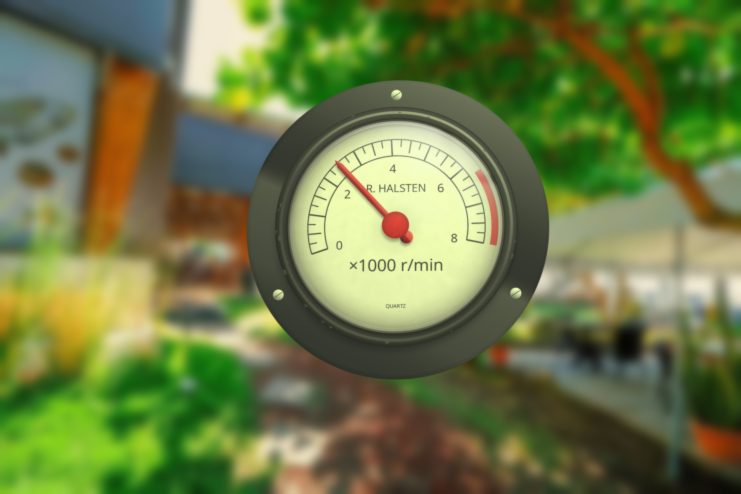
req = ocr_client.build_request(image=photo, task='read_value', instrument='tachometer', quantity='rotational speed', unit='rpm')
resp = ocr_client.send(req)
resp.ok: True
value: 2500 rpm
